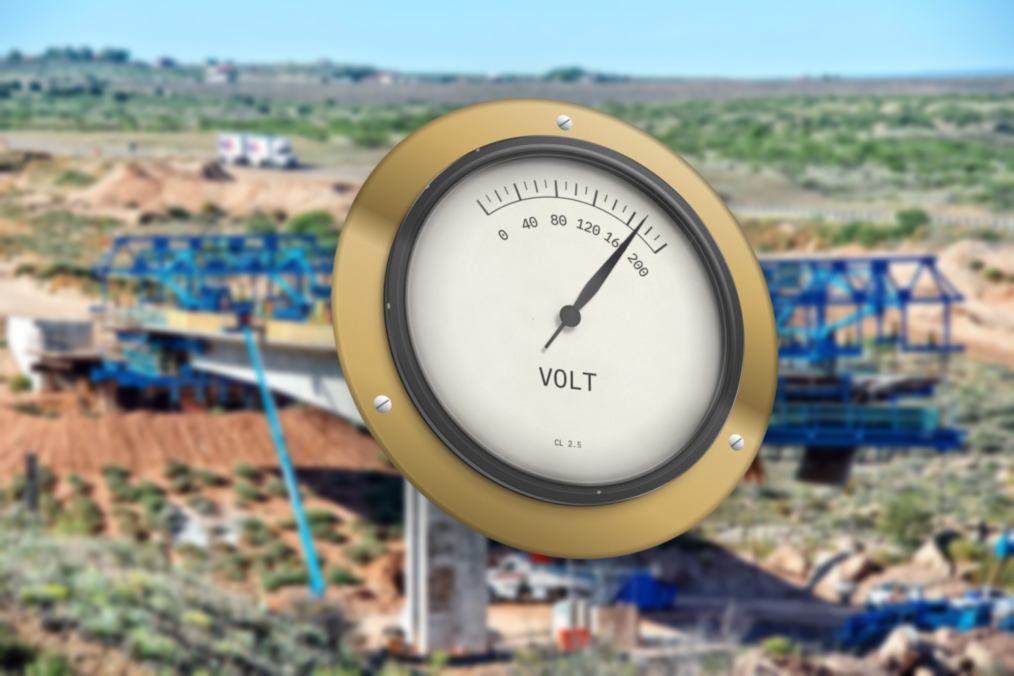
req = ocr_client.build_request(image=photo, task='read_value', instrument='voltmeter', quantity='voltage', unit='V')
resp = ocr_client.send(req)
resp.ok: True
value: 170 V
